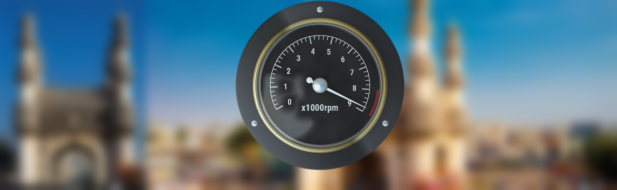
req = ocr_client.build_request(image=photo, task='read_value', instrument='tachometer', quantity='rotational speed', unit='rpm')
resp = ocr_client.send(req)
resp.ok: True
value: 8800 rpm
